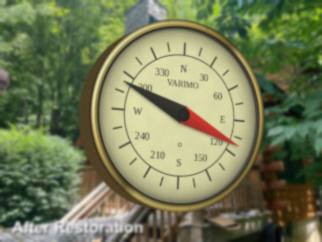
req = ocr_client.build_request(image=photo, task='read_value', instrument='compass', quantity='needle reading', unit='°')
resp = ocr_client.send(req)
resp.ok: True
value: 112.5 °
